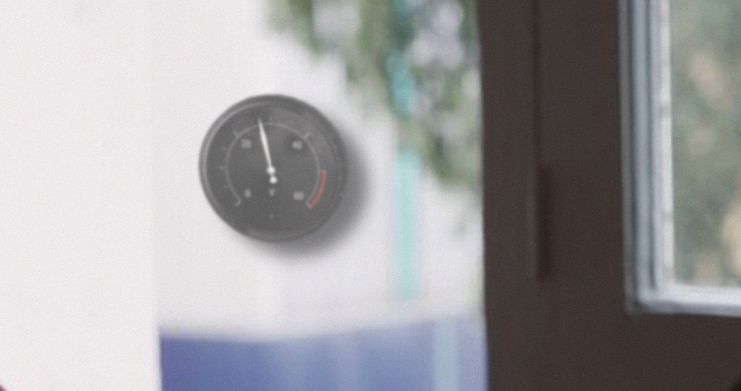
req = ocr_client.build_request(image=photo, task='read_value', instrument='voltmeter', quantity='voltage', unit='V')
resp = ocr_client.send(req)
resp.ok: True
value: 27.5 V
